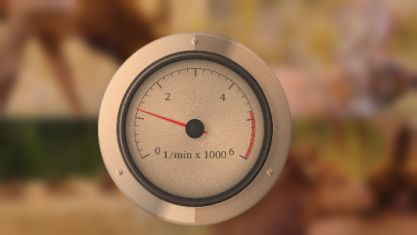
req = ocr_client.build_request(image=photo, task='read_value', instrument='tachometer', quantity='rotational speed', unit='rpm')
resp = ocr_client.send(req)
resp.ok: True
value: 1200 rpm
